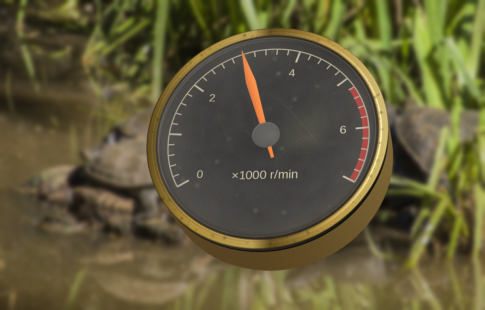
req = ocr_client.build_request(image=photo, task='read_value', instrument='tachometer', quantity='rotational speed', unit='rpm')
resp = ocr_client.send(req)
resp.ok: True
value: 3000 rpm
